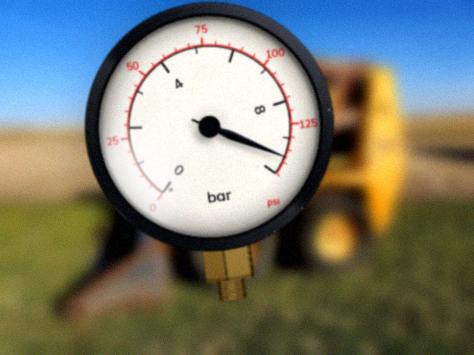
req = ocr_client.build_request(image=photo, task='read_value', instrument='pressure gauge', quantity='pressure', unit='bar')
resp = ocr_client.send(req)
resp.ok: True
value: 9.5 bar
